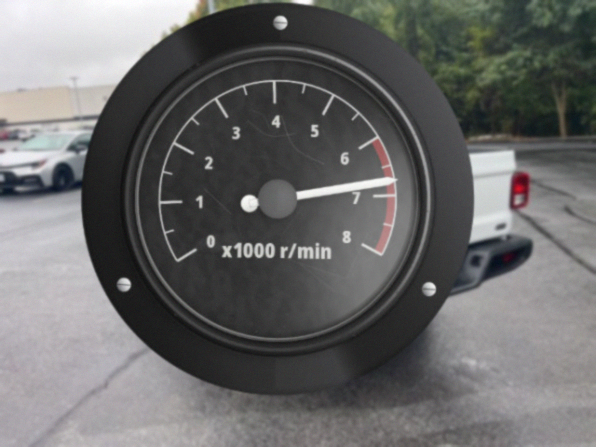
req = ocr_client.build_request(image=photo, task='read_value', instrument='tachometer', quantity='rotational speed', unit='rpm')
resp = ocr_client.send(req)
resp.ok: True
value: 6750 rpm
